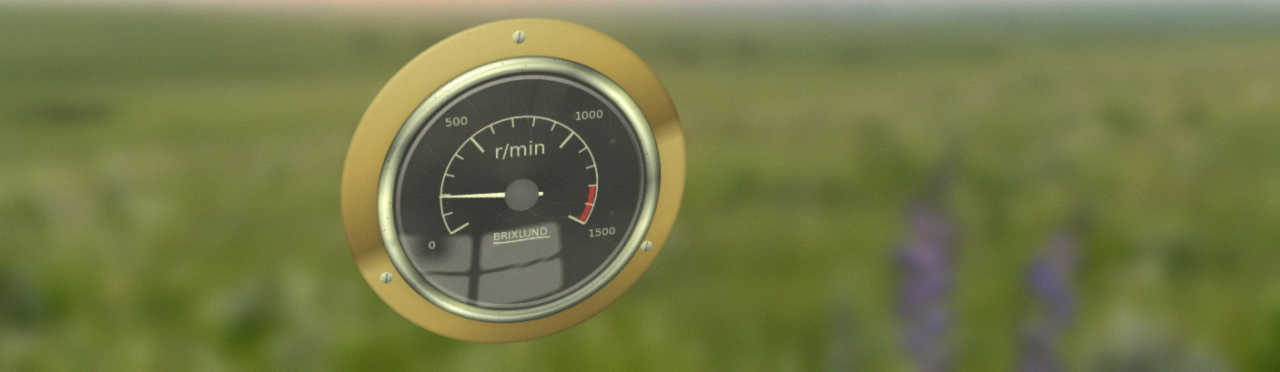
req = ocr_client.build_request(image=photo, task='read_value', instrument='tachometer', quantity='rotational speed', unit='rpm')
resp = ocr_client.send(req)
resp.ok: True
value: 200 rpm
